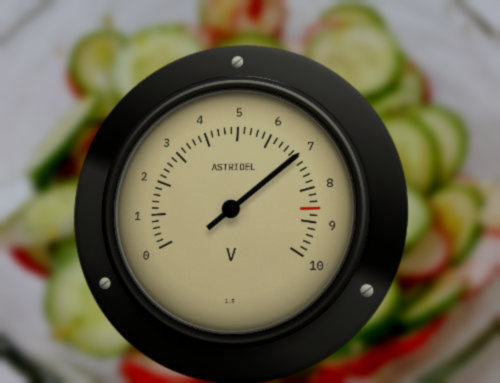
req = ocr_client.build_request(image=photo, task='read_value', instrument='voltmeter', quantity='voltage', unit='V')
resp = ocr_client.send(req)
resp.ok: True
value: 7 V
